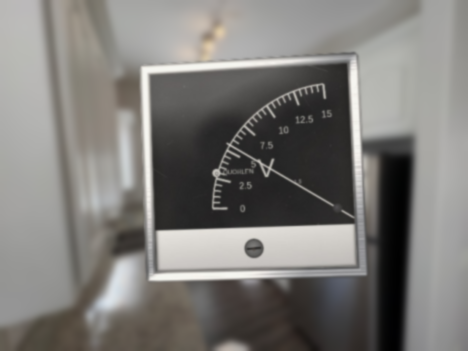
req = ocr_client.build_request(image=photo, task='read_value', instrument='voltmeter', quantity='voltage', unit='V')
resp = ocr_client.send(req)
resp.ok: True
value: 5.5 V
